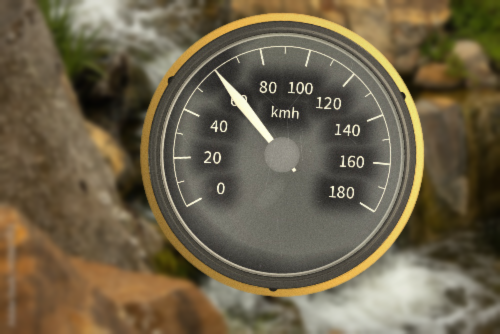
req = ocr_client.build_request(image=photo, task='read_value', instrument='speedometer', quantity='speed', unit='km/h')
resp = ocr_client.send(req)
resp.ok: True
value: 60 km/h
